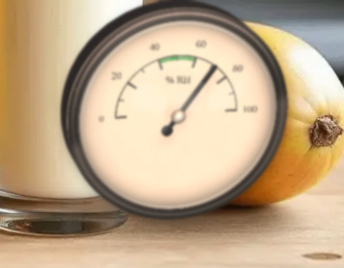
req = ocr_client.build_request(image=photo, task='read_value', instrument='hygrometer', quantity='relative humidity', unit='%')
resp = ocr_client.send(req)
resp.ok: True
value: 70 %
